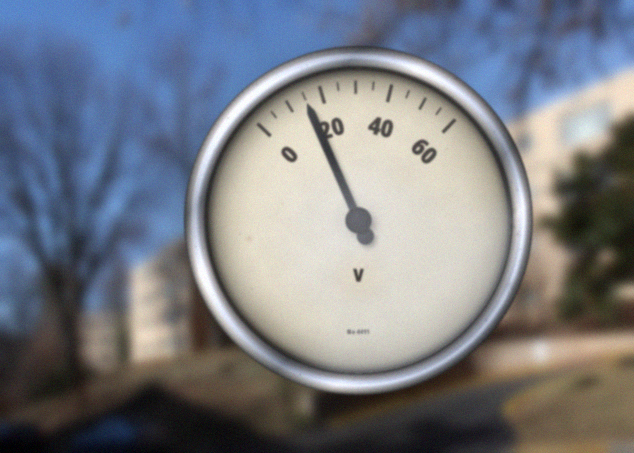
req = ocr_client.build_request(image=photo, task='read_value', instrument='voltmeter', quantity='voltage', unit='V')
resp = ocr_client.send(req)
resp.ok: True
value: 15 V
